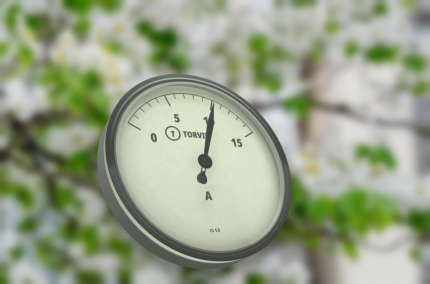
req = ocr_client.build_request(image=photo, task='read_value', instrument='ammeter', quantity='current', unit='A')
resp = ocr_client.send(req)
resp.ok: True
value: 10 A
